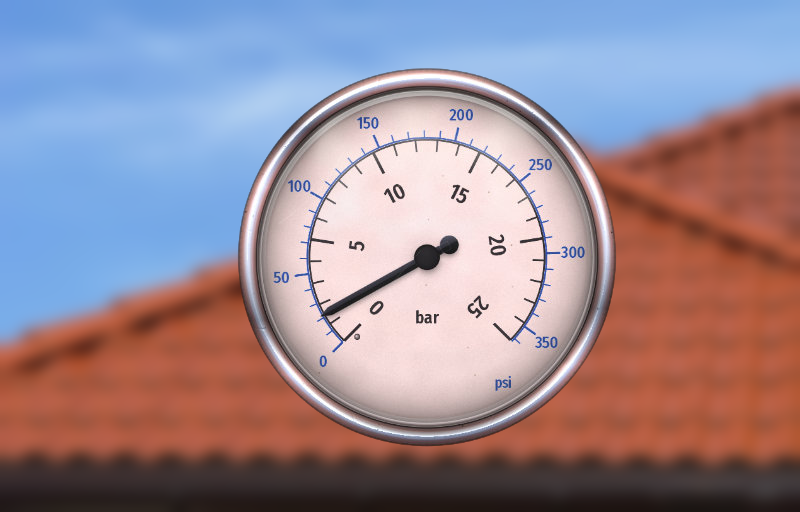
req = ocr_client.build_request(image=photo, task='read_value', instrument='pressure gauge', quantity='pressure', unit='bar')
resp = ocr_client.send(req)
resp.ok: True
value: 1.5 bar
